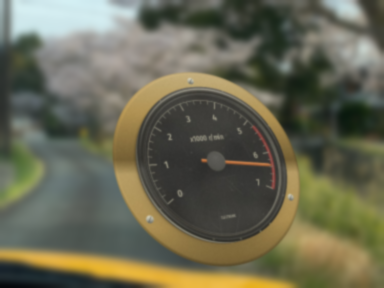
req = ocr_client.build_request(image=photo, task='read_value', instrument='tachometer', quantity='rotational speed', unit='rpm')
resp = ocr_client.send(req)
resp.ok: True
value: 6400 rpm
